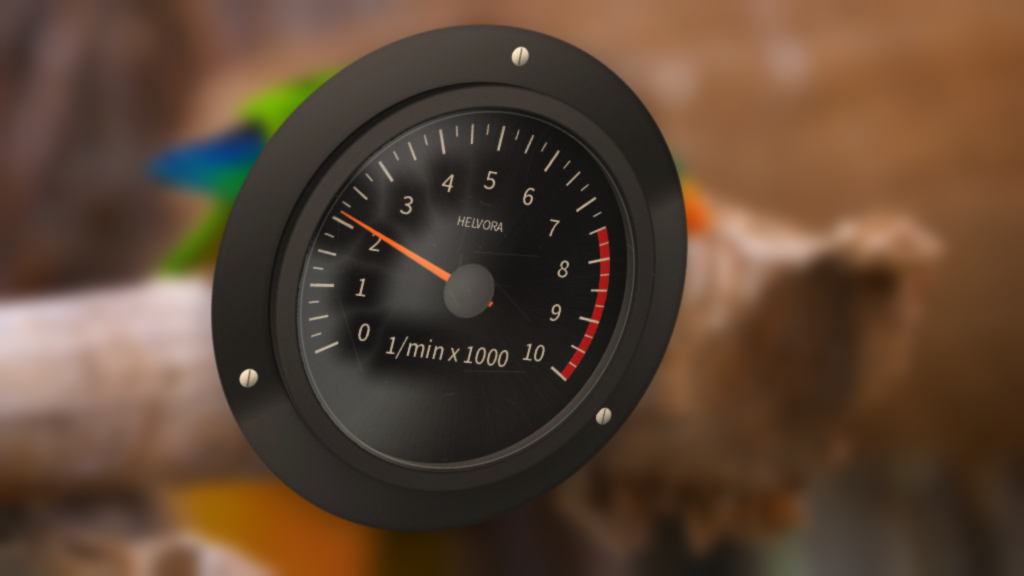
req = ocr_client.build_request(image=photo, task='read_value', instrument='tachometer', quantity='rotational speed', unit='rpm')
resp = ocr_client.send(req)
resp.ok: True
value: 2125 rpm
